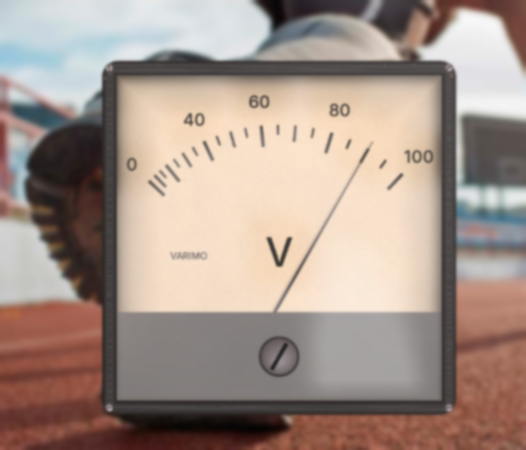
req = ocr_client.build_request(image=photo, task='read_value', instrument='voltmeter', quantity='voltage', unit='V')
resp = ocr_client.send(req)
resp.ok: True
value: 90 V
